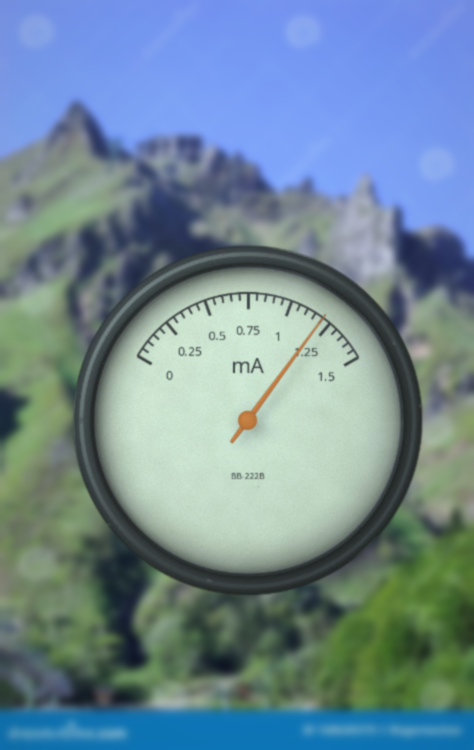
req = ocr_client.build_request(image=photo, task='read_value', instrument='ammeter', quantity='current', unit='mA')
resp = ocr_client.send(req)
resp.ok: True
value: 1.2 mA
